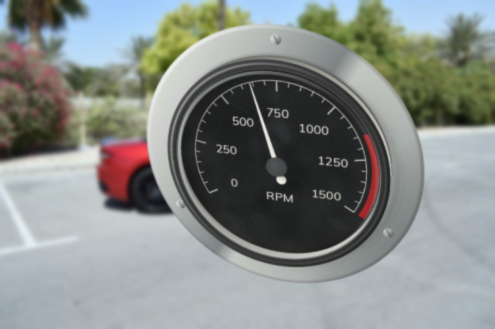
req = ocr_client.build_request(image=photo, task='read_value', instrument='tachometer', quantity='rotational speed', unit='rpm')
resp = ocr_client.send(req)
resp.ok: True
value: 650 rpm
